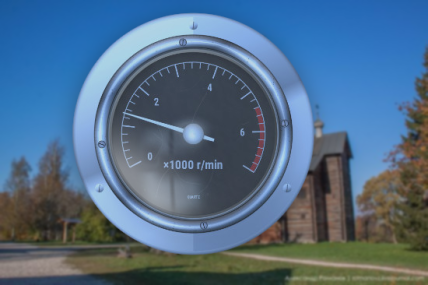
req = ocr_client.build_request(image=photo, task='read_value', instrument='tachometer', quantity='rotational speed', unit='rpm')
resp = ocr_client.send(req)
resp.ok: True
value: 1300 rpm
